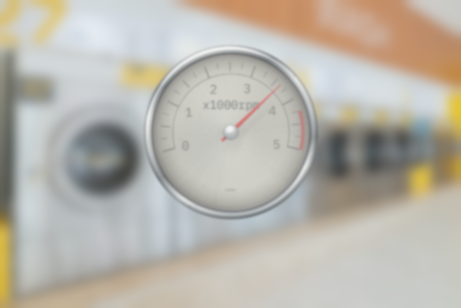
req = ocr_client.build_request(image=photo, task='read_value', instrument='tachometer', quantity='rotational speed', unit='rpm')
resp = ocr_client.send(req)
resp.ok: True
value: 3625 rpm
